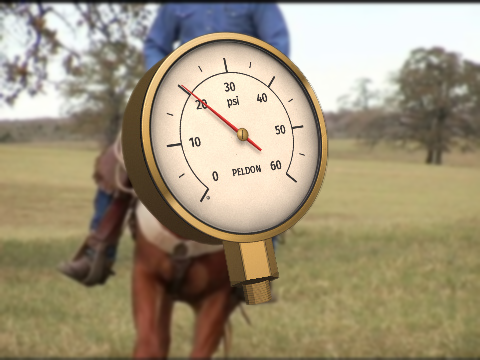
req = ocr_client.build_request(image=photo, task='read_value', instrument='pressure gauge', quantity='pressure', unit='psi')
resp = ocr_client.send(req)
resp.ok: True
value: 20 psi
